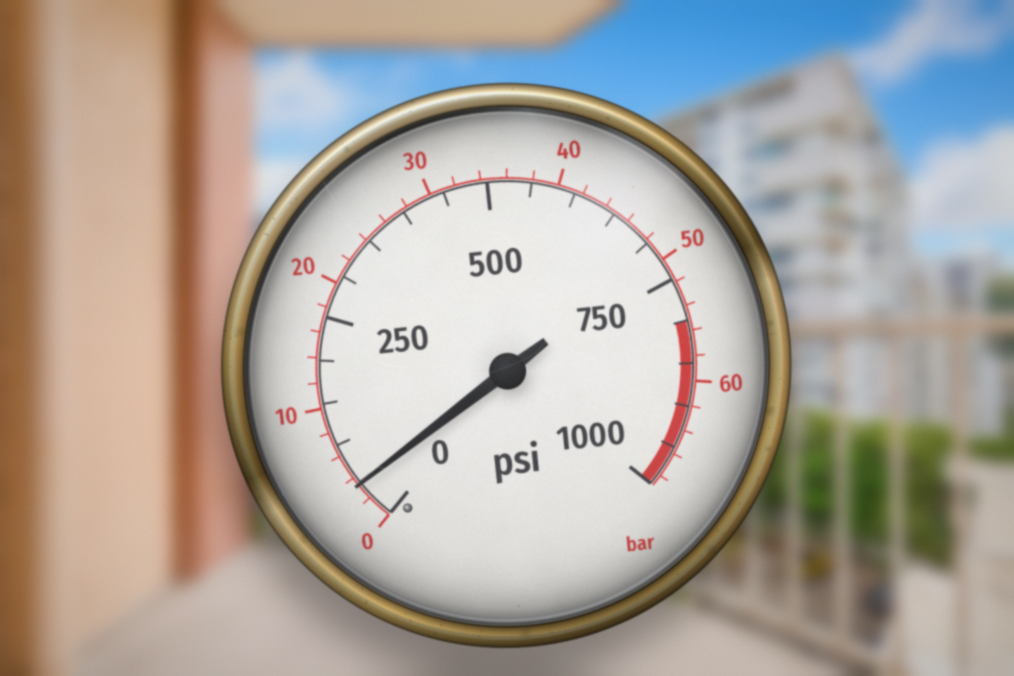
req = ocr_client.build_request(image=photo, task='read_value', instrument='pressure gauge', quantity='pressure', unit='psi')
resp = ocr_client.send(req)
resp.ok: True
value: 50 psi
